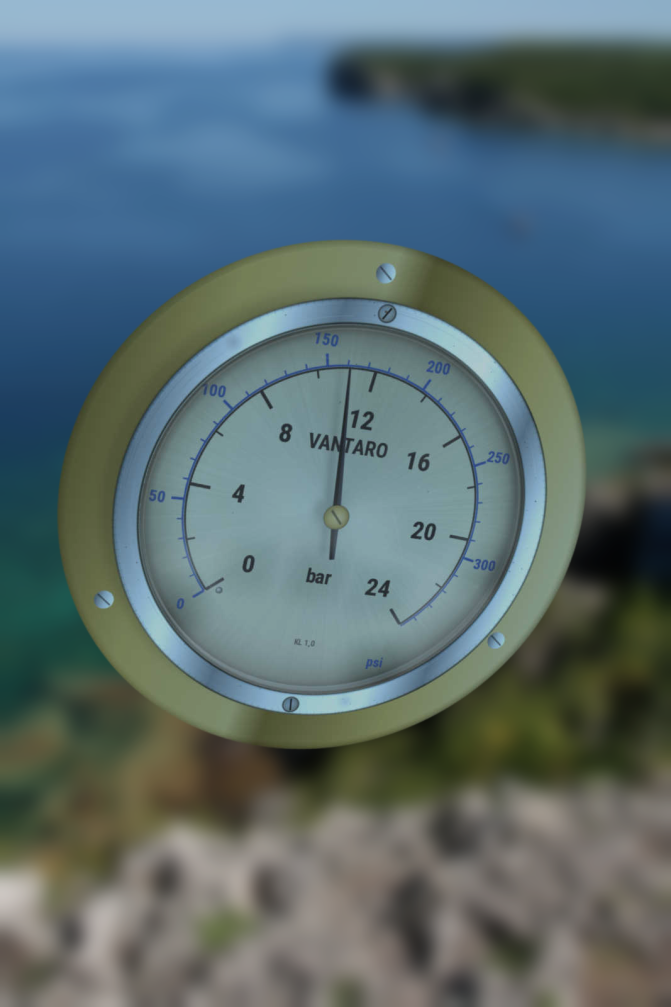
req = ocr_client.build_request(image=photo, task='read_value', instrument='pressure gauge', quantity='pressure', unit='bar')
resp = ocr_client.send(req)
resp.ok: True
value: 11 bar
